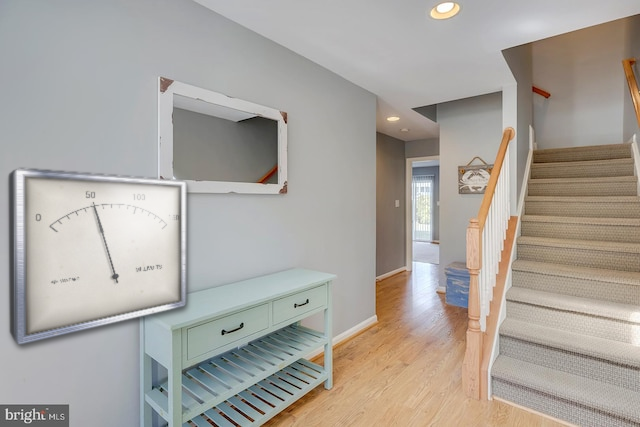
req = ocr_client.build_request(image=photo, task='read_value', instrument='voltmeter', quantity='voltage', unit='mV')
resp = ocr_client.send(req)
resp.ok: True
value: 50 mV
